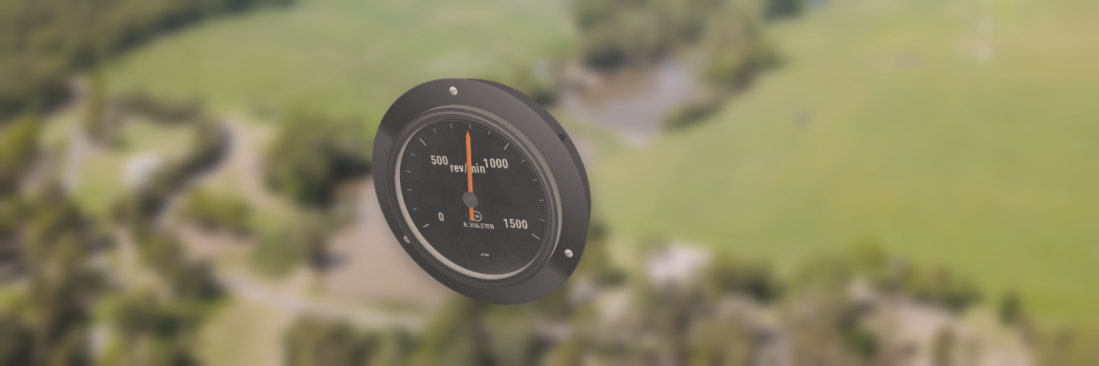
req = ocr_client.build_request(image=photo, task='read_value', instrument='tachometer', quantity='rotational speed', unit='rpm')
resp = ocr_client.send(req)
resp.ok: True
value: 800 rpm
